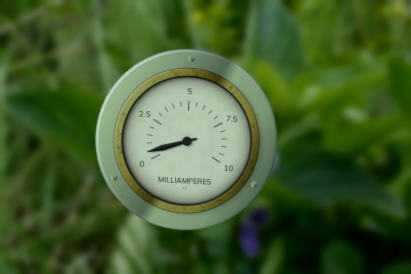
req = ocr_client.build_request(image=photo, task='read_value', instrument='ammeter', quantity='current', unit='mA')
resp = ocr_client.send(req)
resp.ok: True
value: 0.5 mA
